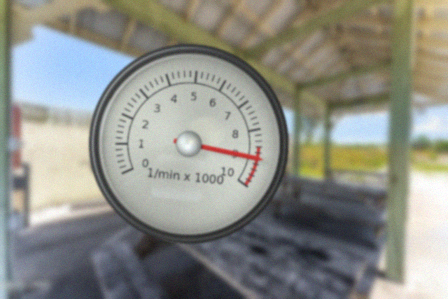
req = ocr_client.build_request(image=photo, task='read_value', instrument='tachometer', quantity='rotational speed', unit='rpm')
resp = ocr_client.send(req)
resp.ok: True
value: 9000 rpm
